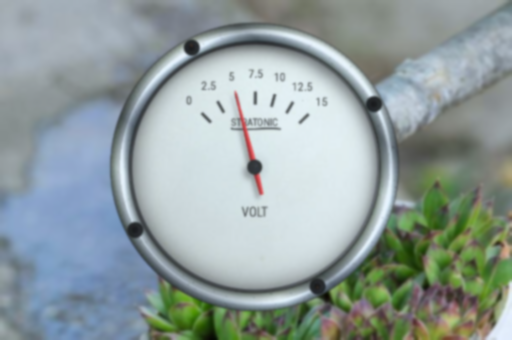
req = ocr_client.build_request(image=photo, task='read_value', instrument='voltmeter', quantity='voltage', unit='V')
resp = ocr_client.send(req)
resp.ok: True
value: 5 V
